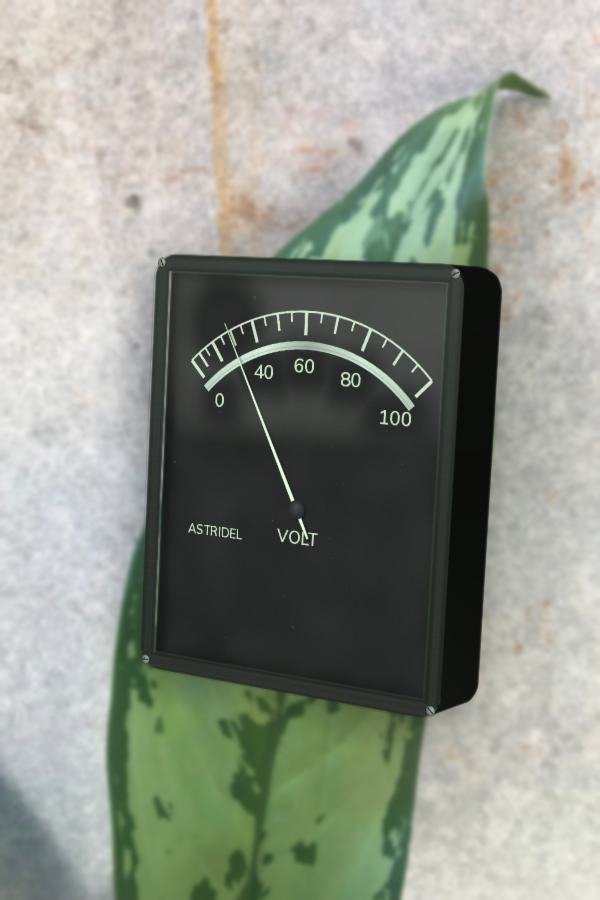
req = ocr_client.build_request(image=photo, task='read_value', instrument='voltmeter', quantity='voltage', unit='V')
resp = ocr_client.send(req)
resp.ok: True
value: 30 V
